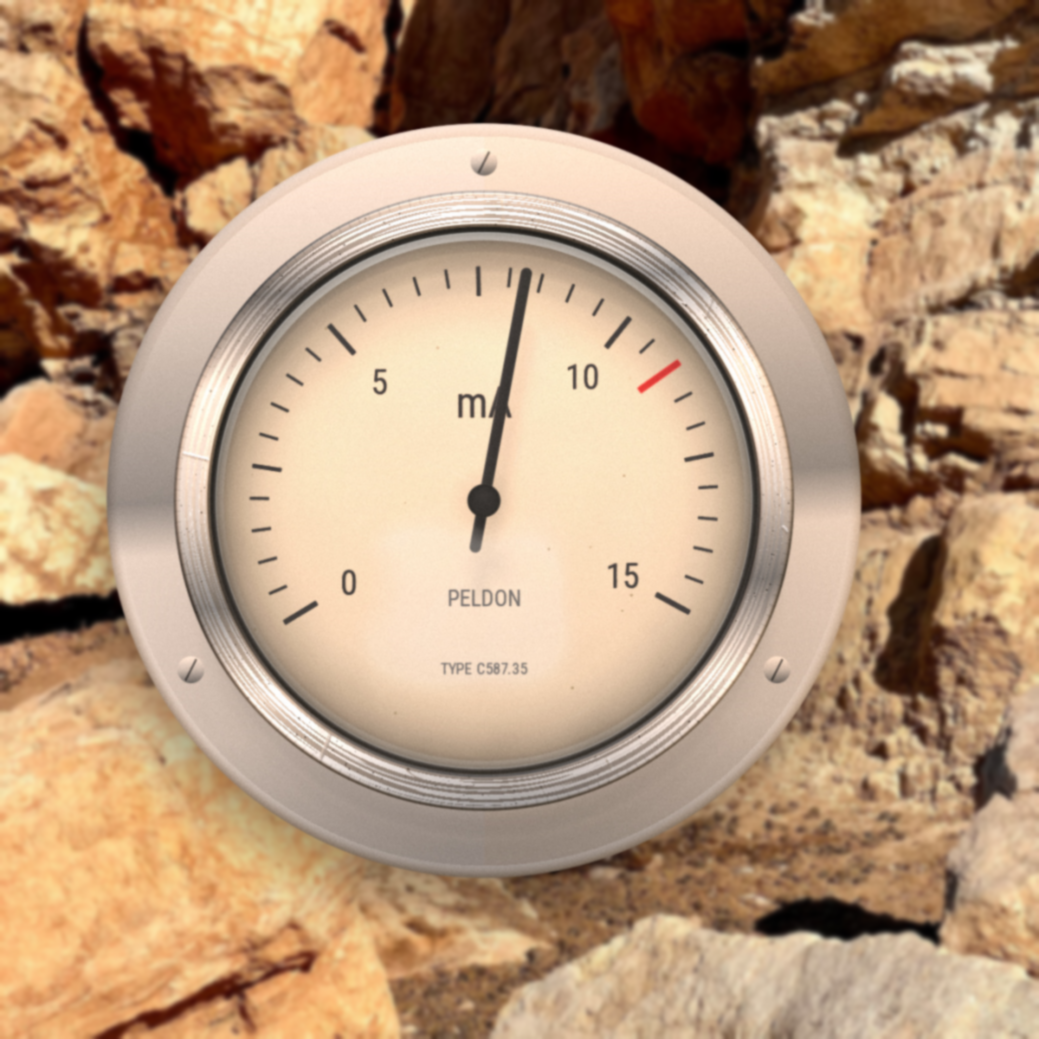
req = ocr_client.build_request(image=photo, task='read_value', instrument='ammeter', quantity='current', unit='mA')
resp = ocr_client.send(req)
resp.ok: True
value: 8.25 mA
